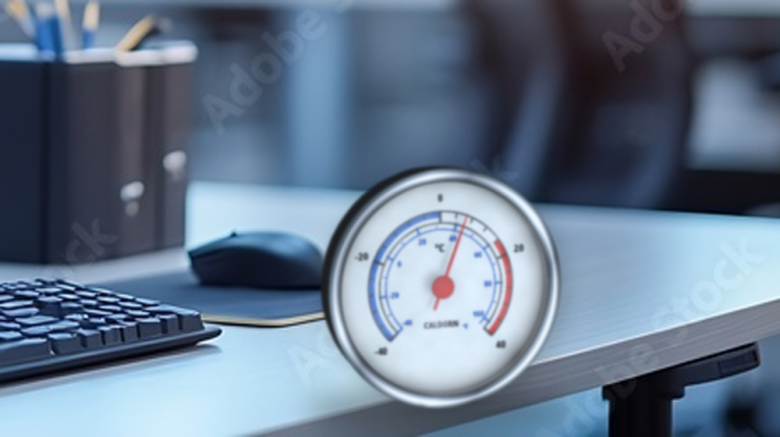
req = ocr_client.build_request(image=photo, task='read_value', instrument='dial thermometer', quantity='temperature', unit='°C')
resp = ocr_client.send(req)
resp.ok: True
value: 6 °C
